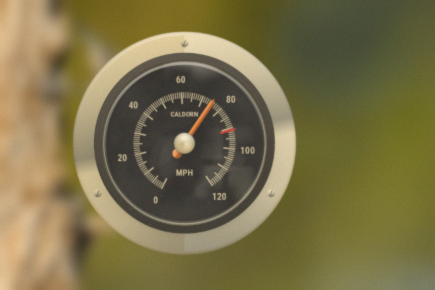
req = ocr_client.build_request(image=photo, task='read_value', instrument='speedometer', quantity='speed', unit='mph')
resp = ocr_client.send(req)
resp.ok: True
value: 75 mph
